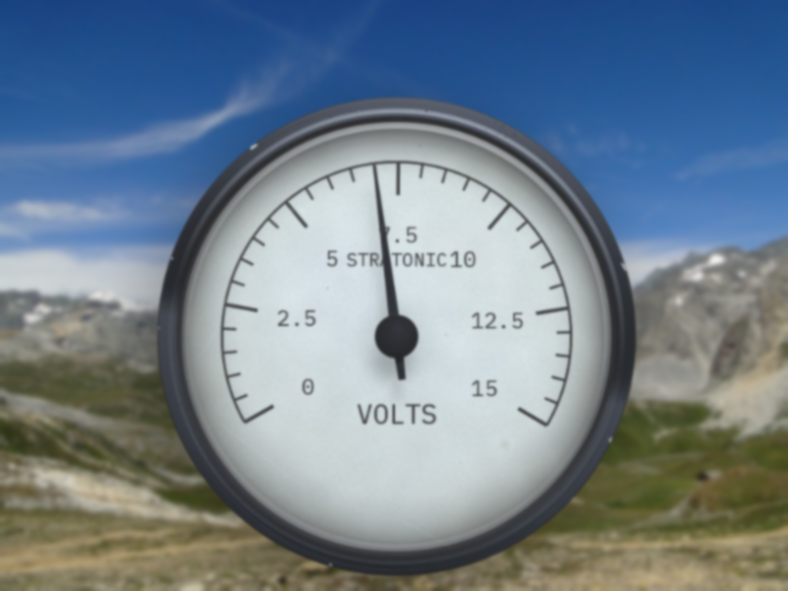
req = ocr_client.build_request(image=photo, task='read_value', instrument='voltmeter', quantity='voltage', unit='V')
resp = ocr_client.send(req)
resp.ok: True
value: 7 V
